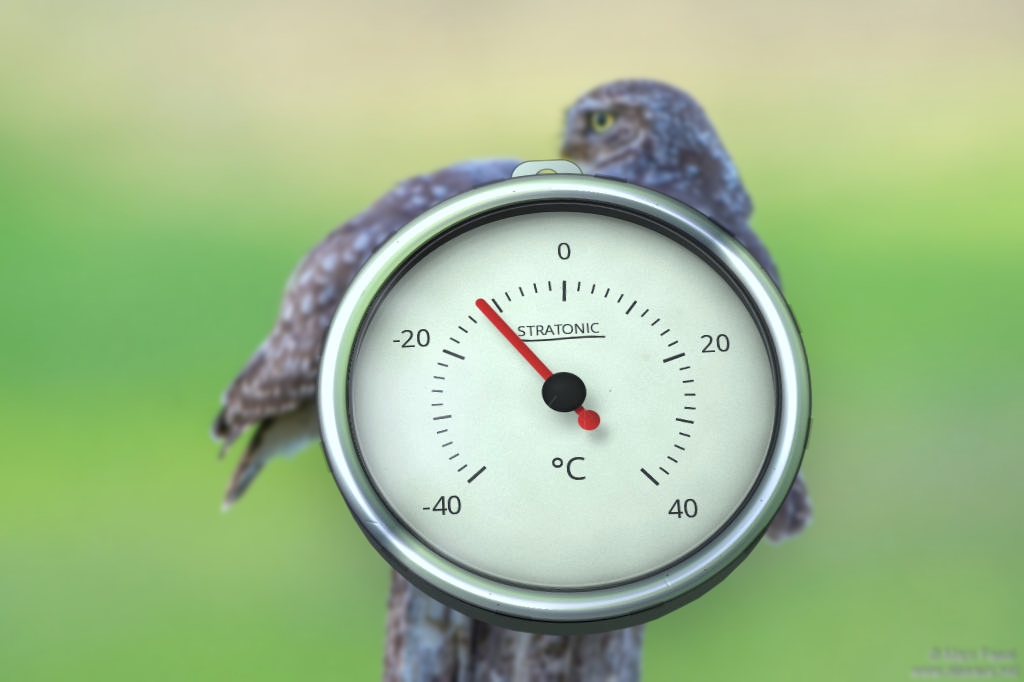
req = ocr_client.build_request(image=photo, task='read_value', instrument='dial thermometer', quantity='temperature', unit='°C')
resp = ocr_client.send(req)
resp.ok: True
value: -12 °C
